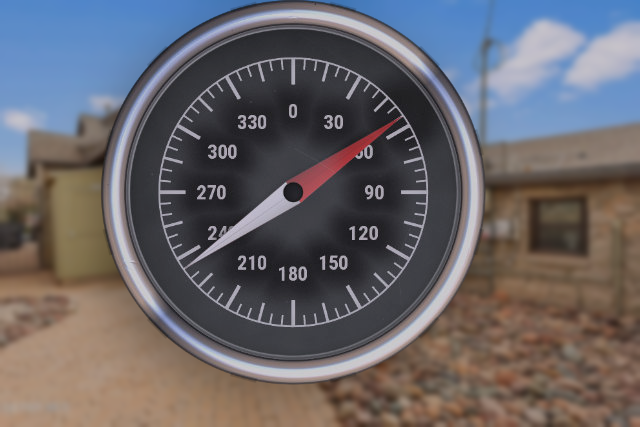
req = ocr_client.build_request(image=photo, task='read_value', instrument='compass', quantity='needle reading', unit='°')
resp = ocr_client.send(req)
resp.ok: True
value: 55 °
